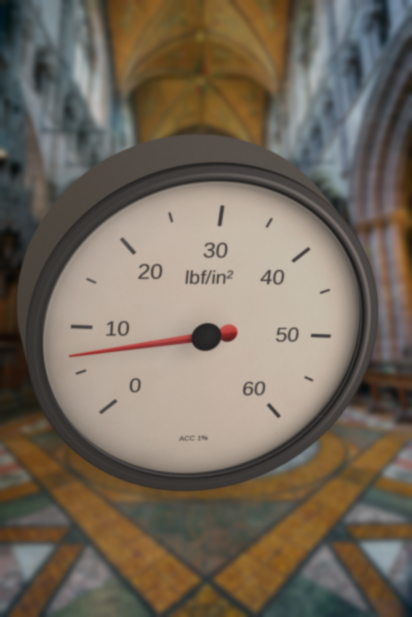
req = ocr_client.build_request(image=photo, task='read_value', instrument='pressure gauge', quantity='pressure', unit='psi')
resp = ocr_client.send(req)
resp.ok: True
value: 7.5 psi
